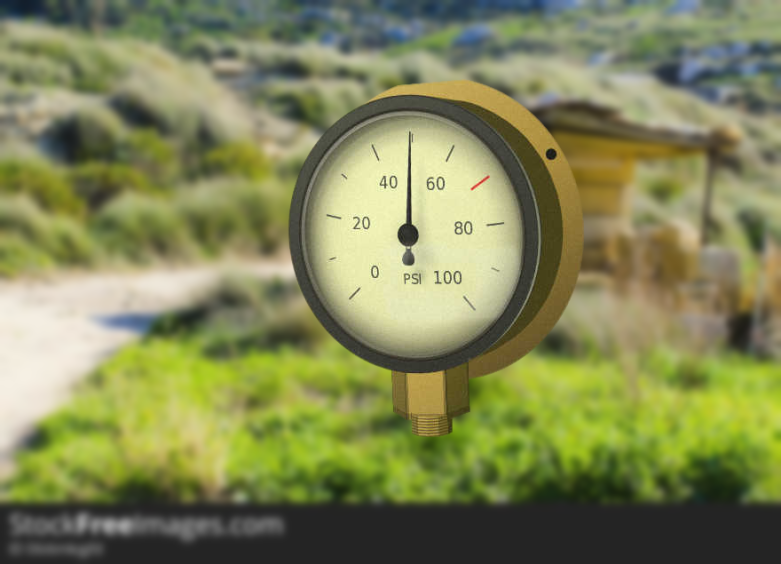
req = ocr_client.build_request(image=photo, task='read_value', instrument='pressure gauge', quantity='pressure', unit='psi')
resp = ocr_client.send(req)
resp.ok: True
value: 50 psi
